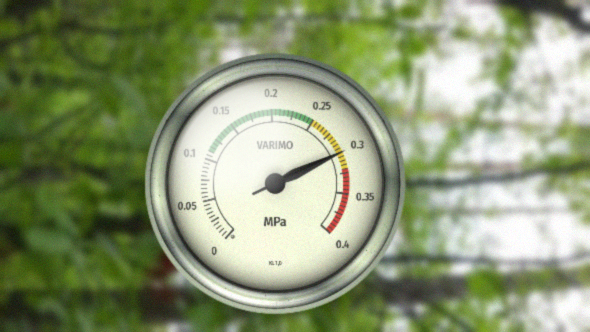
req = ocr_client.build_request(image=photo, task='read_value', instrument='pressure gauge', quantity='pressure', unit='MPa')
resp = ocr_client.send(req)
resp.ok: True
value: 0.3 MPa
